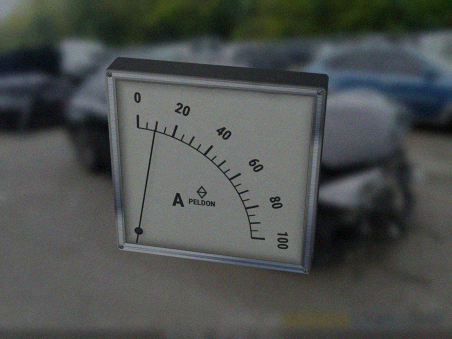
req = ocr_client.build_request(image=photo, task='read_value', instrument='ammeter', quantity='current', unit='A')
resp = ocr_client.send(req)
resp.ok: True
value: 10 A
